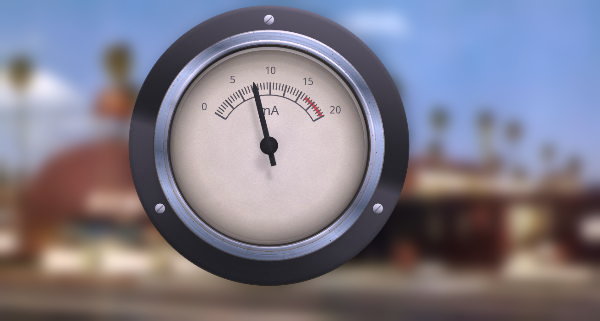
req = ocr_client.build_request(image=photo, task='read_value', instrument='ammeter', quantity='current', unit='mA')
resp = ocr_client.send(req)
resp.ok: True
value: 7.5 mA
